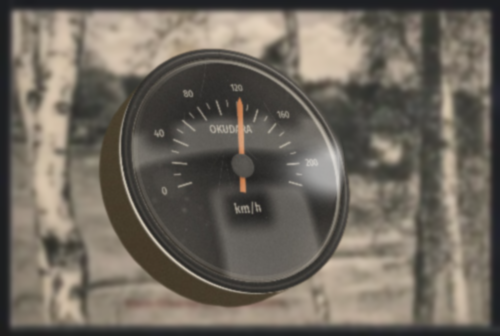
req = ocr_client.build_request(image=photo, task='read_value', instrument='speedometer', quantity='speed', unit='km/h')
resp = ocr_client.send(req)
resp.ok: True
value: 120 km/h
